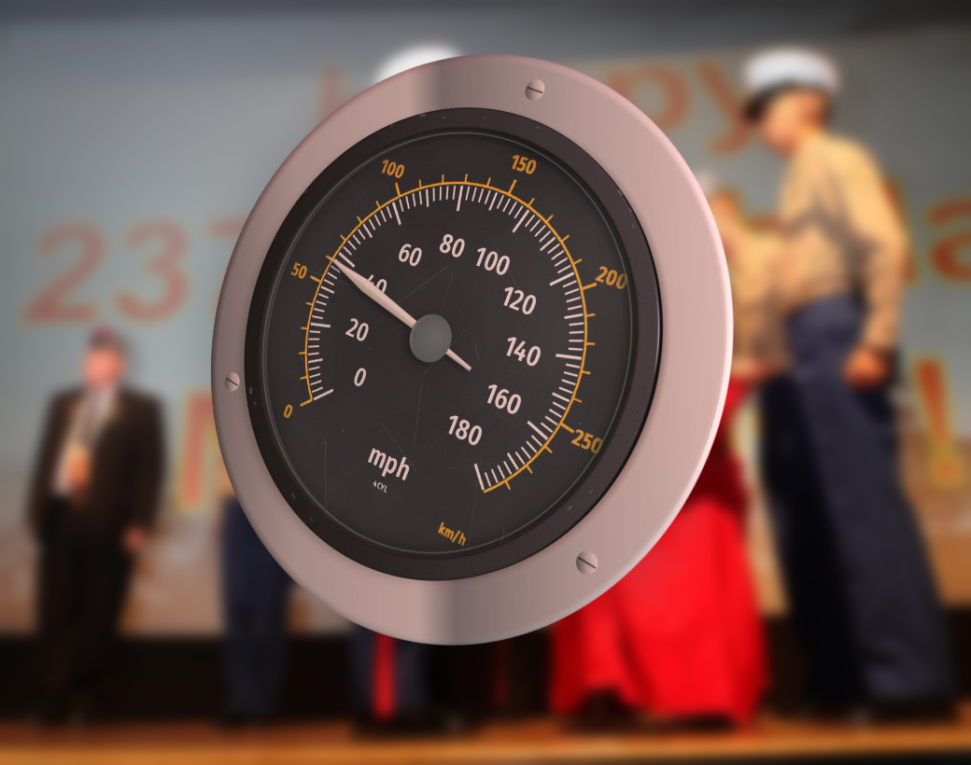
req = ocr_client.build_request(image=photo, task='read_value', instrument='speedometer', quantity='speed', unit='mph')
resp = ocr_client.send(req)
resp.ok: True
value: 38 mph
